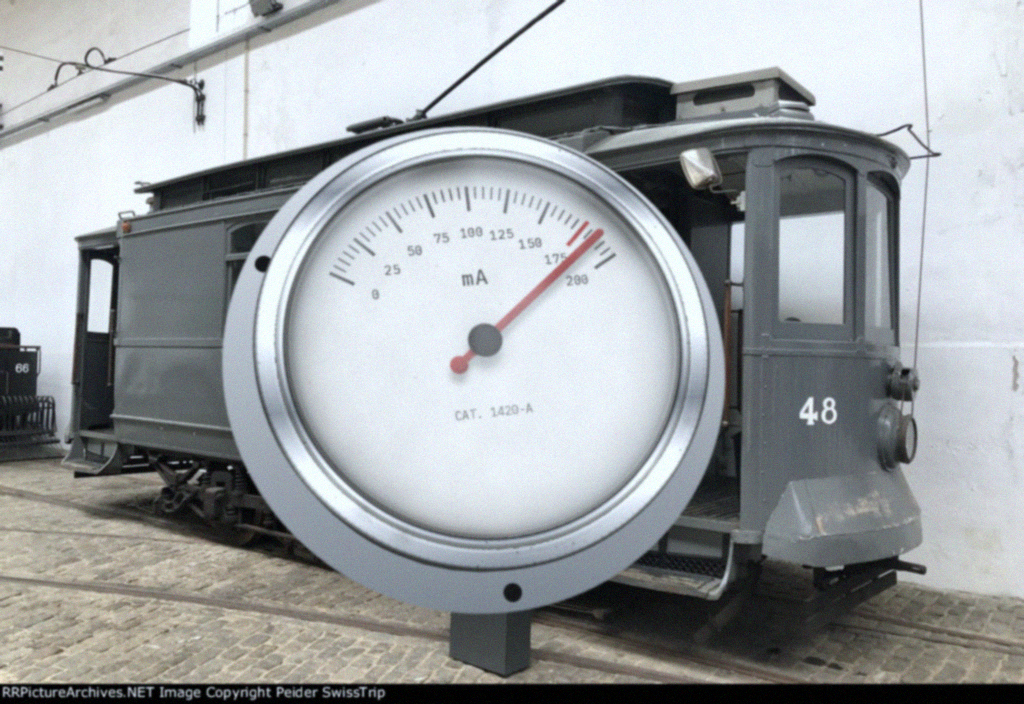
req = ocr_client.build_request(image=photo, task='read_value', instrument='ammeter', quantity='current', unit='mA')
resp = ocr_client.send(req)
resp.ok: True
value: 185 mA
